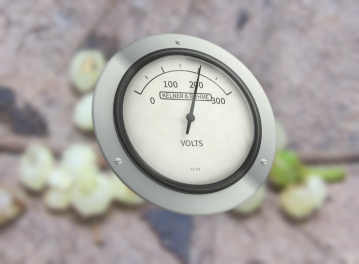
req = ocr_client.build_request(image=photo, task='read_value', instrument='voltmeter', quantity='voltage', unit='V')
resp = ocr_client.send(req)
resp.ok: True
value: 200 V
